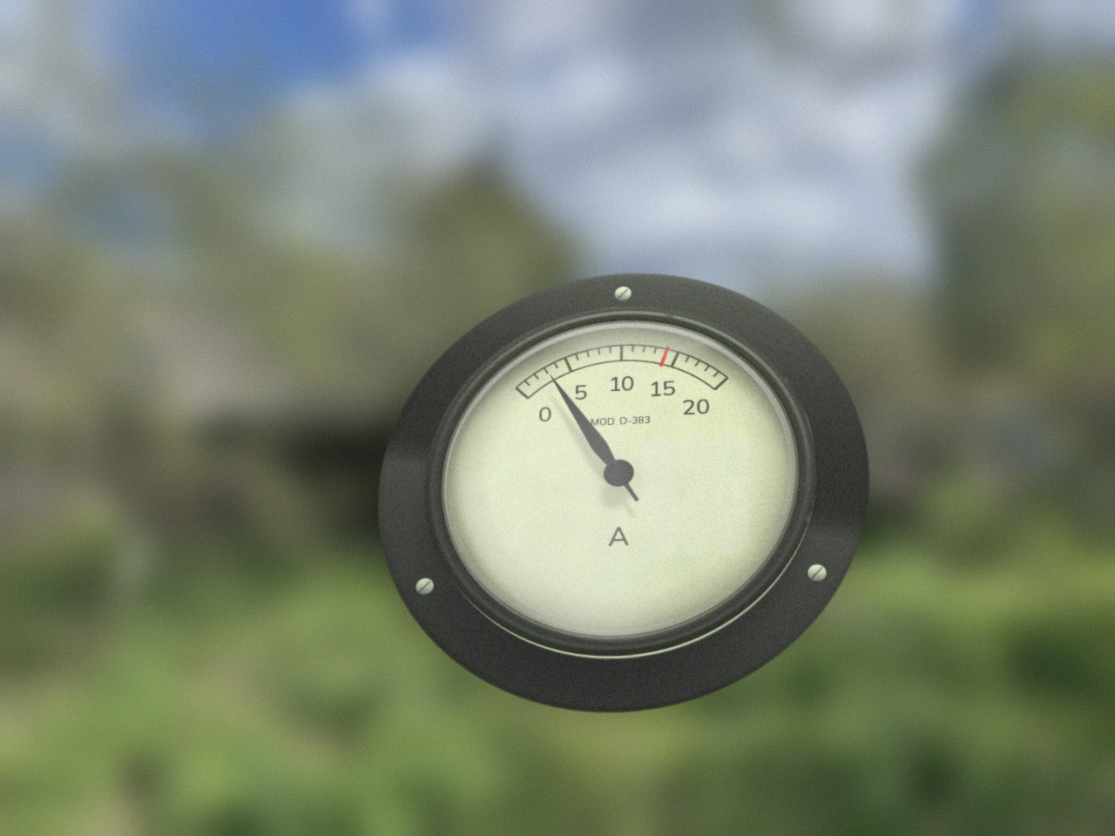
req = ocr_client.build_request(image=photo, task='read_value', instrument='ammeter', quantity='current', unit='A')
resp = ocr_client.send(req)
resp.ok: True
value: 3 A
